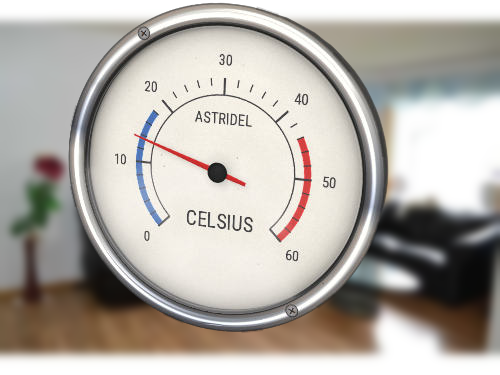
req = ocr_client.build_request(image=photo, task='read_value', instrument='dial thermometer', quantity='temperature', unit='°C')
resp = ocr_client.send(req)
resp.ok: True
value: 14 °C
